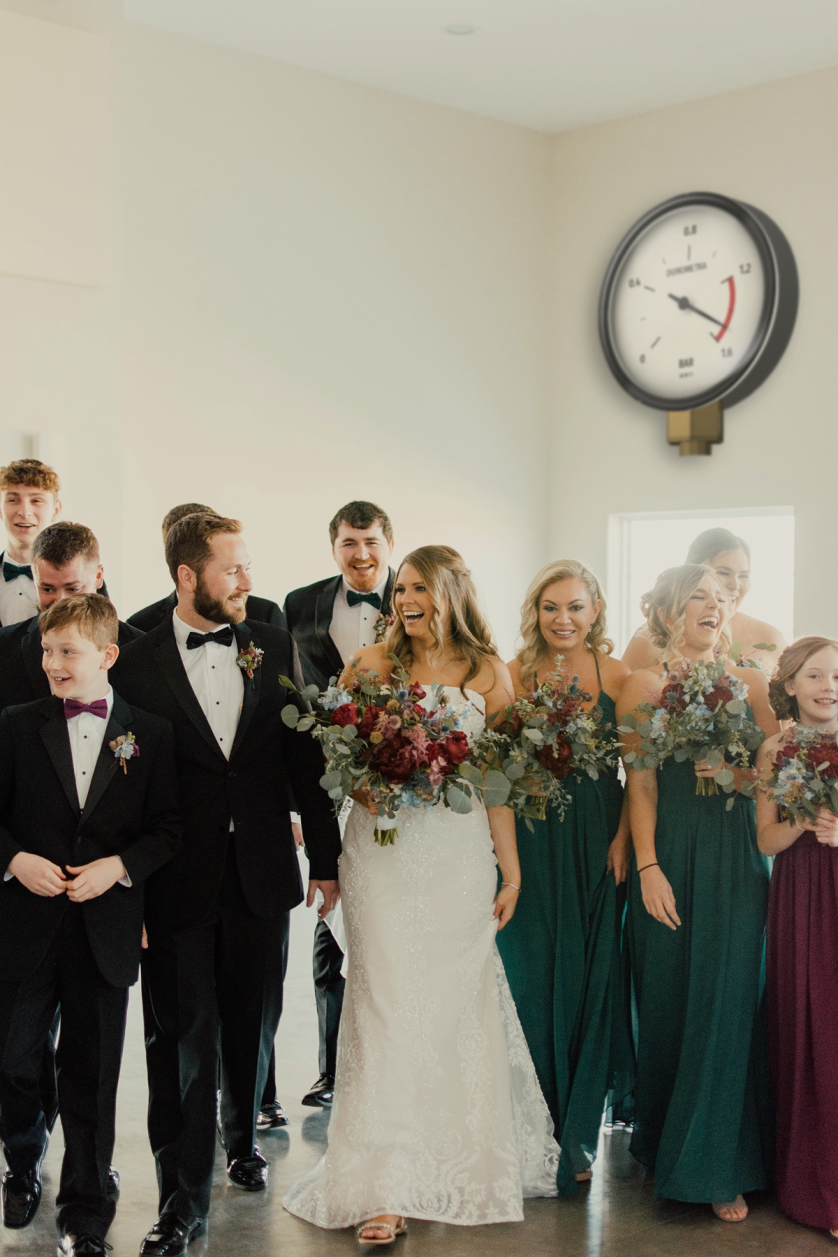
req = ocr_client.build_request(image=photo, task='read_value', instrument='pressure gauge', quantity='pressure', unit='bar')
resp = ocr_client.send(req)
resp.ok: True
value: 1.5 bar
